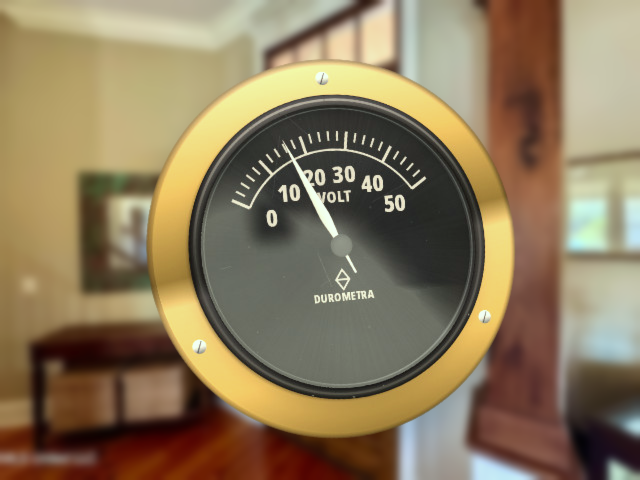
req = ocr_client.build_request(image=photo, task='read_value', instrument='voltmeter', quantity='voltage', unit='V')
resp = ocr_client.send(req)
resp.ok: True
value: 16 V
